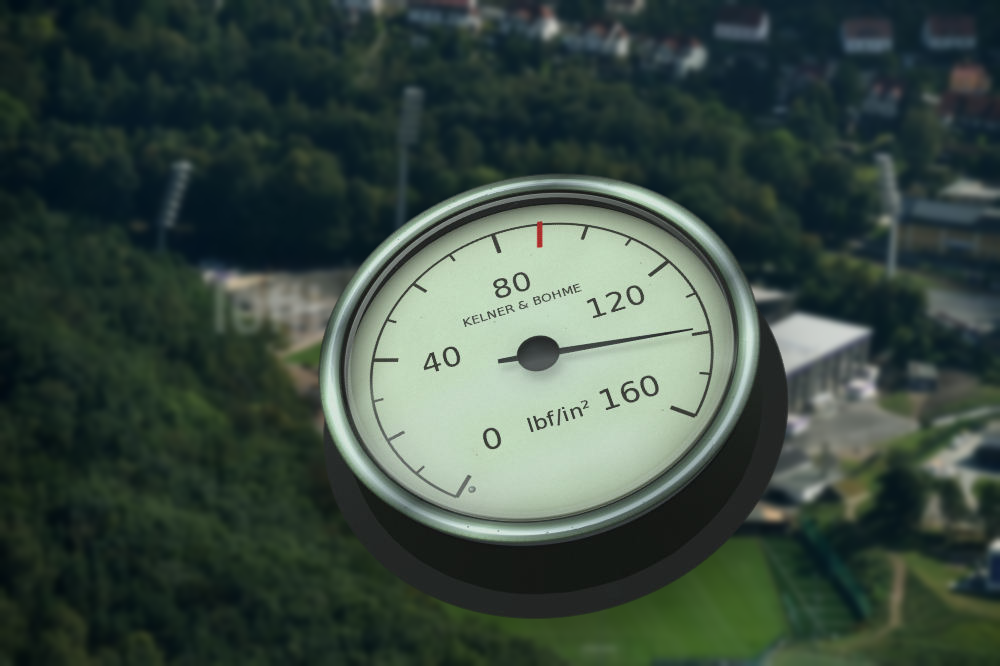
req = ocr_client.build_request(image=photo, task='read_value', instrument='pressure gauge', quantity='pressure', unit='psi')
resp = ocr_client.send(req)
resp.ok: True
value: 140 psi
